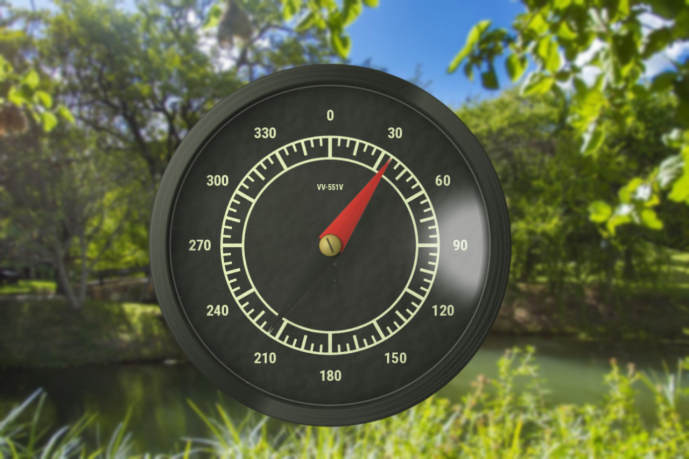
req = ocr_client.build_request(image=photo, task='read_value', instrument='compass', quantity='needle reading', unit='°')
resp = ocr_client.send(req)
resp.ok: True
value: 35 °
